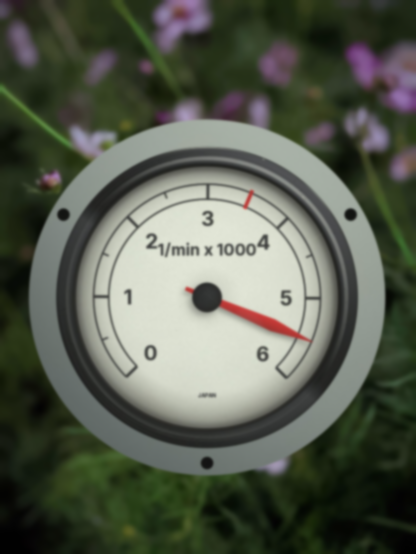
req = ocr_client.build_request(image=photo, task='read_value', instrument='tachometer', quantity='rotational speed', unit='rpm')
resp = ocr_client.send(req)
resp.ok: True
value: 5500 rpm
